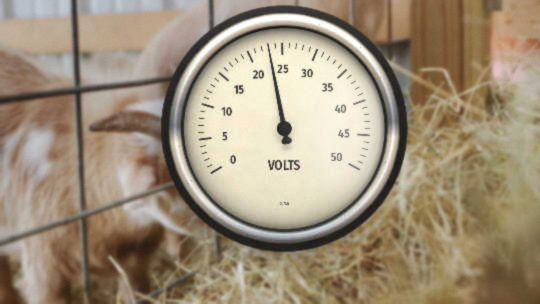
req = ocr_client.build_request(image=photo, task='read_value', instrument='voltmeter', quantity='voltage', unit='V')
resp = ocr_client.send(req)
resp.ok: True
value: 23 V
